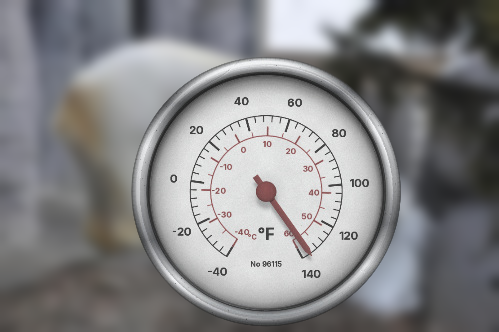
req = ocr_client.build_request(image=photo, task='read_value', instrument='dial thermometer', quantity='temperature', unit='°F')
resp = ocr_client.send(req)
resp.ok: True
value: 136 °F
